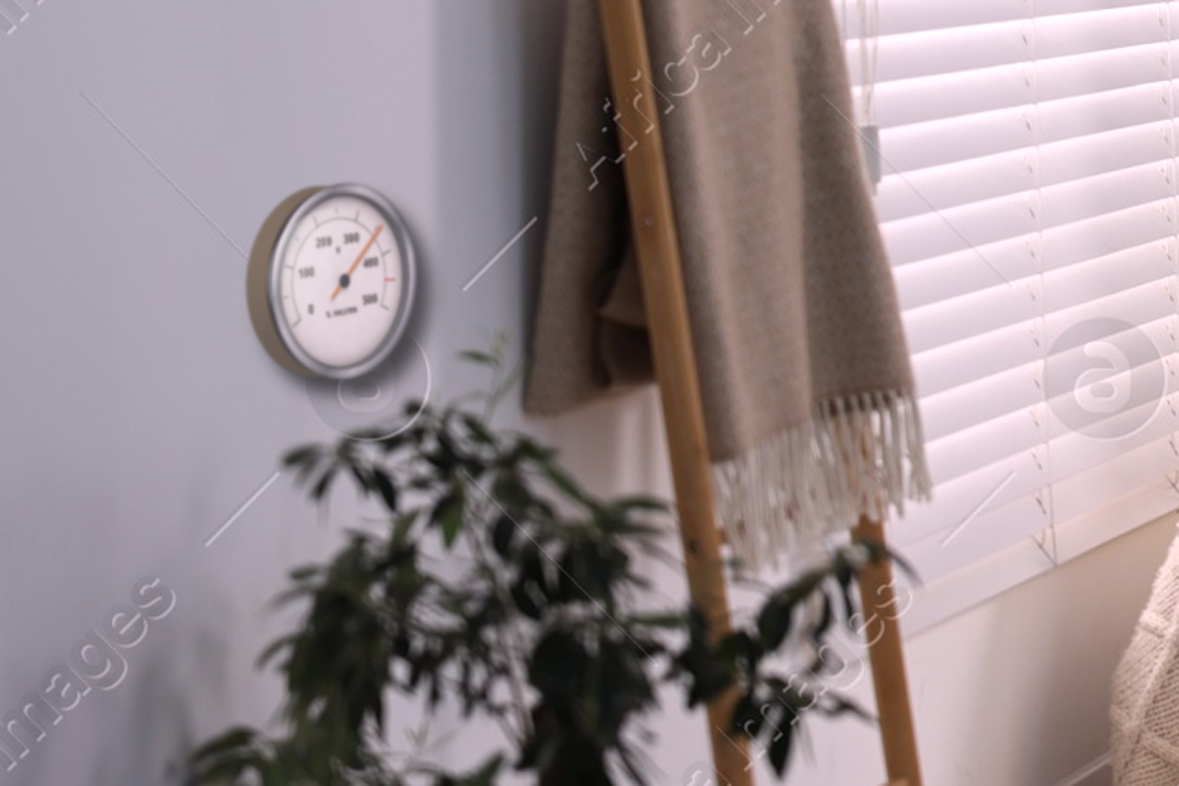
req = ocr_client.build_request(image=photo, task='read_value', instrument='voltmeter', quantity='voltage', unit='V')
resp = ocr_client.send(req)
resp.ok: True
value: 350 V
